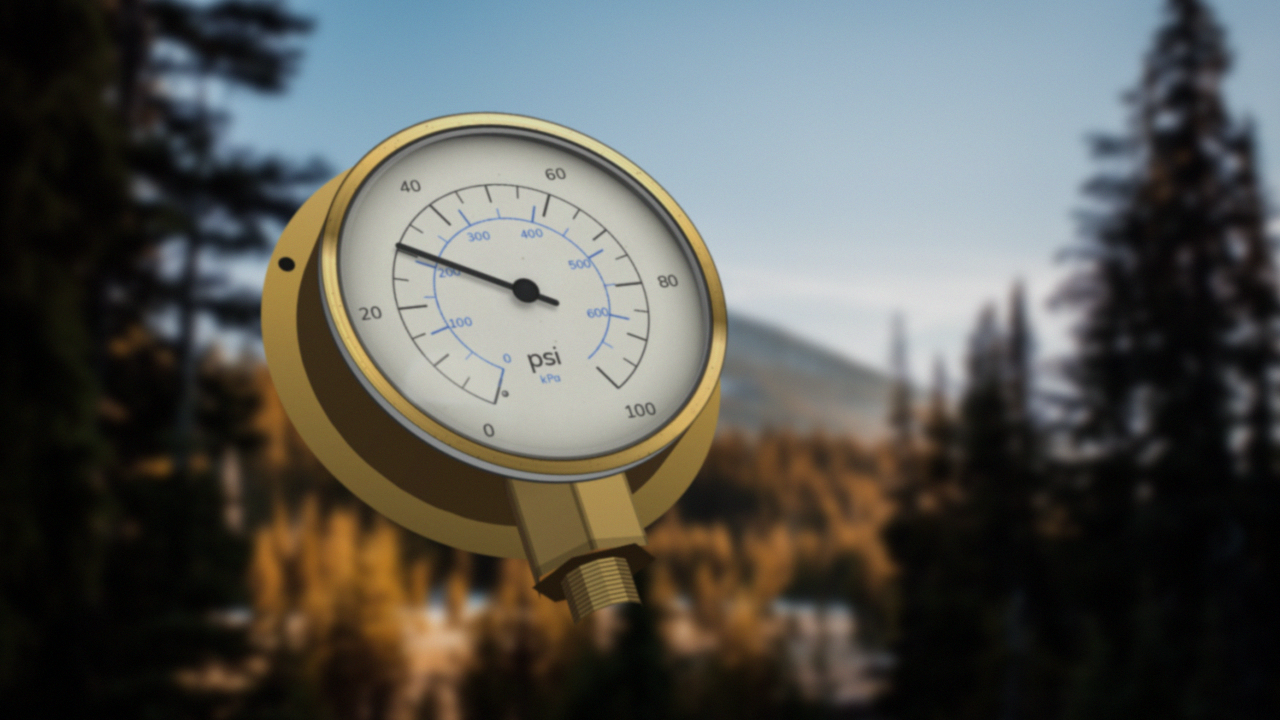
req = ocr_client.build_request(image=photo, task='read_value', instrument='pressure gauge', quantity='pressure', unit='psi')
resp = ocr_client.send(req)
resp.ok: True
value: 30 psi
